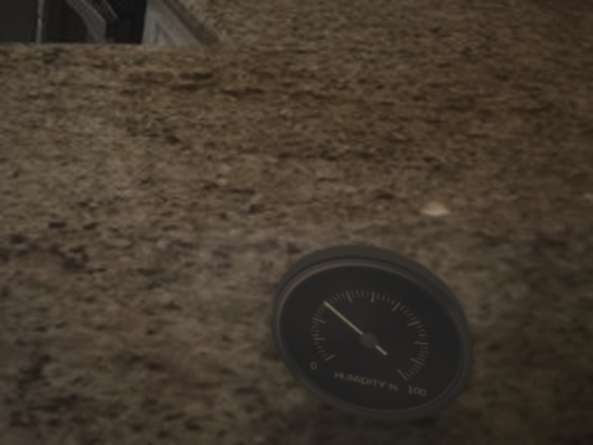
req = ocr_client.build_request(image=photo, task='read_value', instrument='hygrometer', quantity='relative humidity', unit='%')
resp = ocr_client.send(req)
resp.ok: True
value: 30 %
